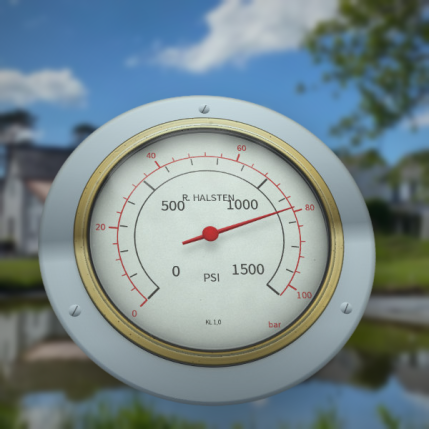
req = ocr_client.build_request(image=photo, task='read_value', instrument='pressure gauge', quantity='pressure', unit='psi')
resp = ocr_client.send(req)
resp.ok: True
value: 1150 psi
